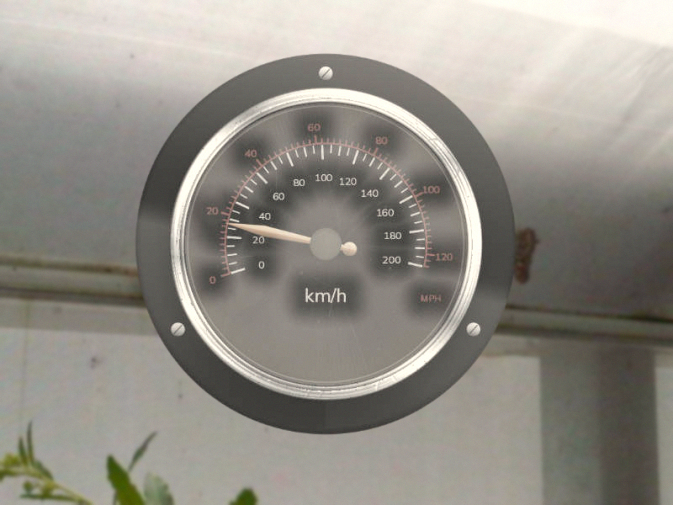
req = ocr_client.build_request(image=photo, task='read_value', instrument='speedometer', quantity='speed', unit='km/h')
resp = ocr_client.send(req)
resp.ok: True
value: 27.5 km/h
